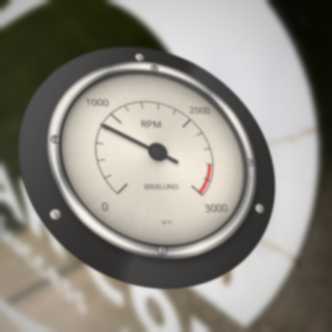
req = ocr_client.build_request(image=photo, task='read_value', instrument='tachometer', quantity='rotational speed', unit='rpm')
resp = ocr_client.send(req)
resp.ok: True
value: 800 rpm
